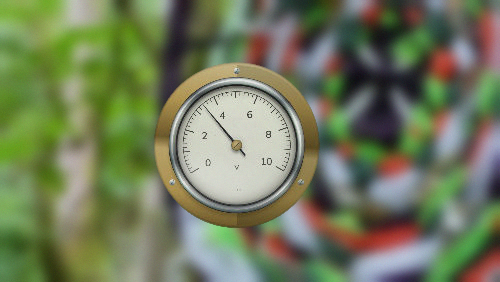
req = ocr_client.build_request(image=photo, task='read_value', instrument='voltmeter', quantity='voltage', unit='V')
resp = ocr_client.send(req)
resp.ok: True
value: 3.4 V
